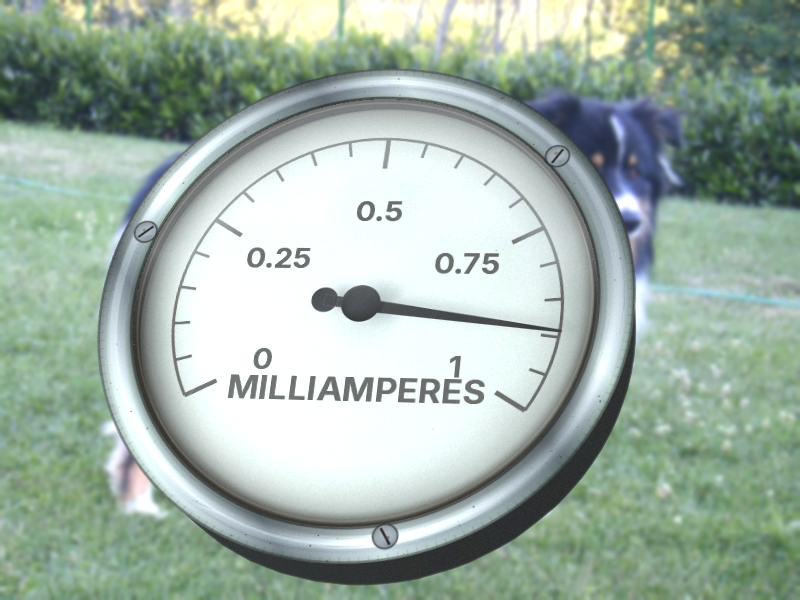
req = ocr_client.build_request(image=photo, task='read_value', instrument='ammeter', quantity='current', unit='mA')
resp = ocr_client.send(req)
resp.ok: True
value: 0.9 mA
